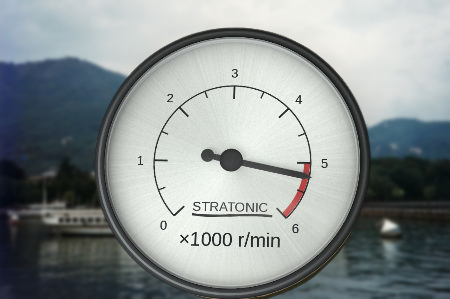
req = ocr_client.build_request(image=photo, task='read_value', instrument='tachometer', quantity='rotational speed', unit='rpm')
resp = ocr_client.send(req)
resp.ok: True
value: 5250 rpm
